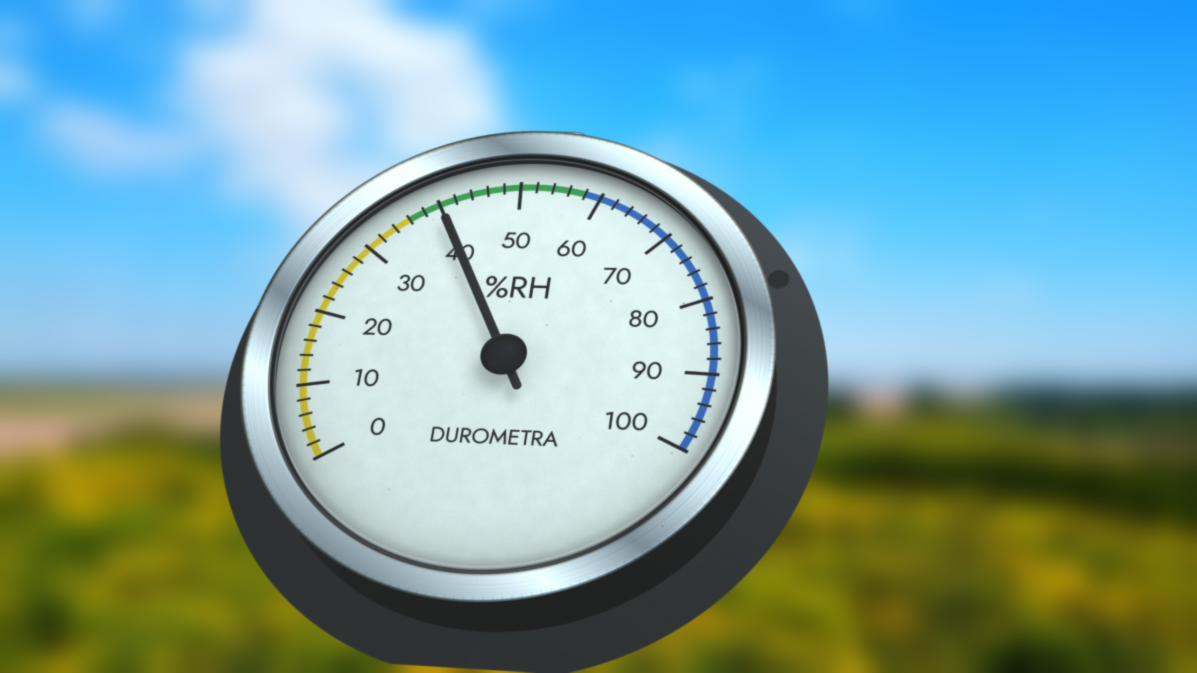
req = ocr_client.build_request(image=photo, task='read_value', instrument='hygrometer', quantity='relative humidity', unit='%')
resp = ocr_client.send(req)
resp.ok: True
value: 40 %
